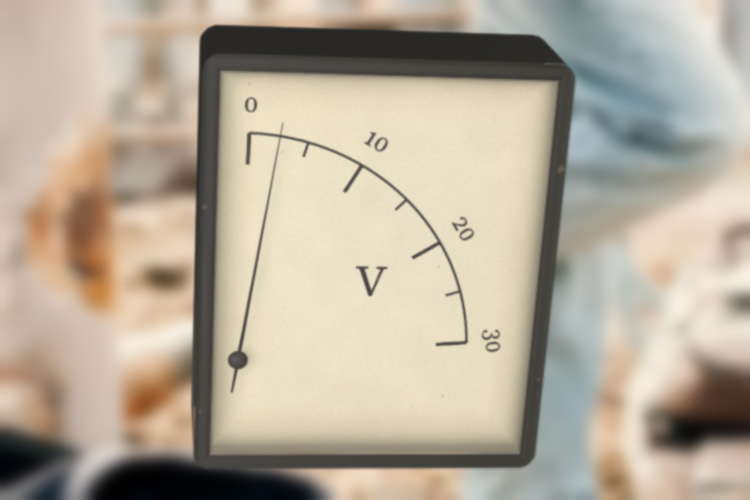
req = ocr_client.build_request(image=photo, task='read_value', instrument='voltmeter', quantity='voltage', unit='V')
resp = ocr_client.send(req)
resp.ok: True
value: 2.5 V
